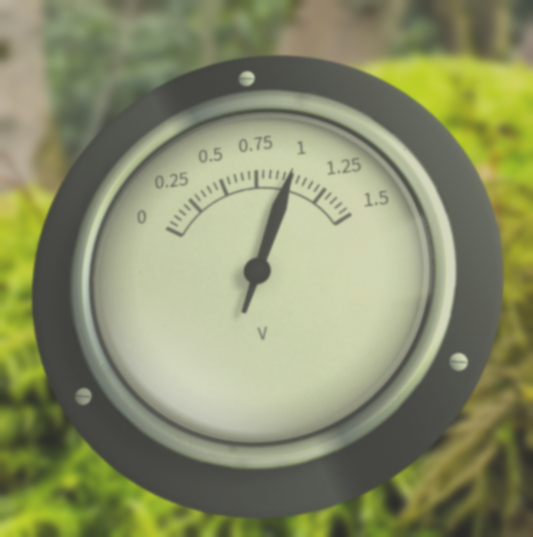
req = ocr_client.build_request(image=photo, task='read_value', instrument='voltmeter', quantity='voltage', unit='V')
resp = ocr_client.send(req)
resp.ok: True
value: 1 V
